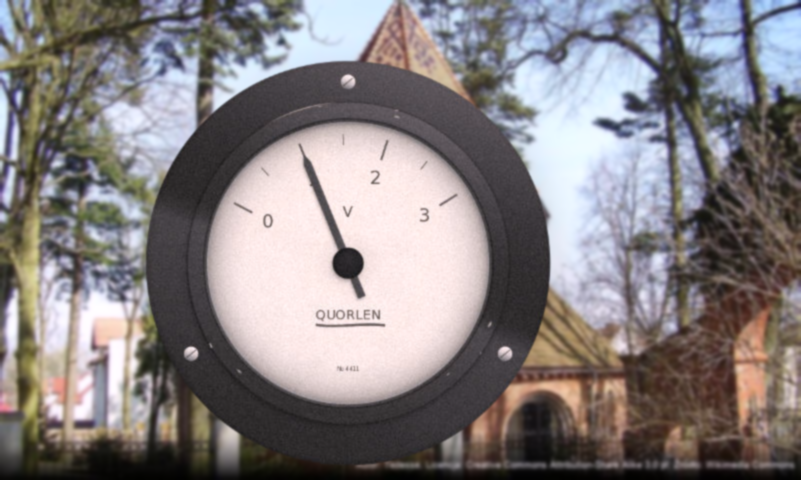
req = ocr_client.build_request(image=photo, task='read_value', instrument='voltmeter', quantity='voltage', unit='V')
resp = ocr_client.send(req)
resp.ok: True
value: 1 V
